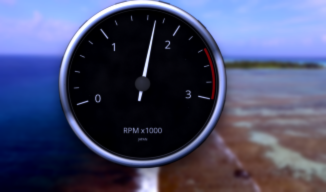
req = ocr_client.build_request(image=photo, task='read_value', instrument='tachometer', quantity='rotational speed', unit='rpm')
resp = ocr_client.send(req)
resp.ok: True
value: 1700 rpm
